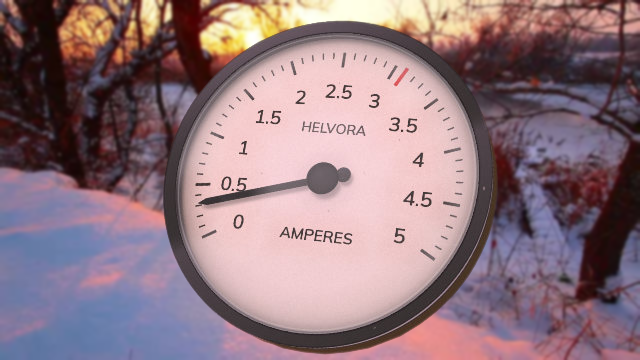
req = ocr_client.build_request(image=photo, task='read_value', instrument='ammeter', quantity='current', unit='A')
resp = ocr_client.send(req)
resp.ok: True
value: 0.3 A
